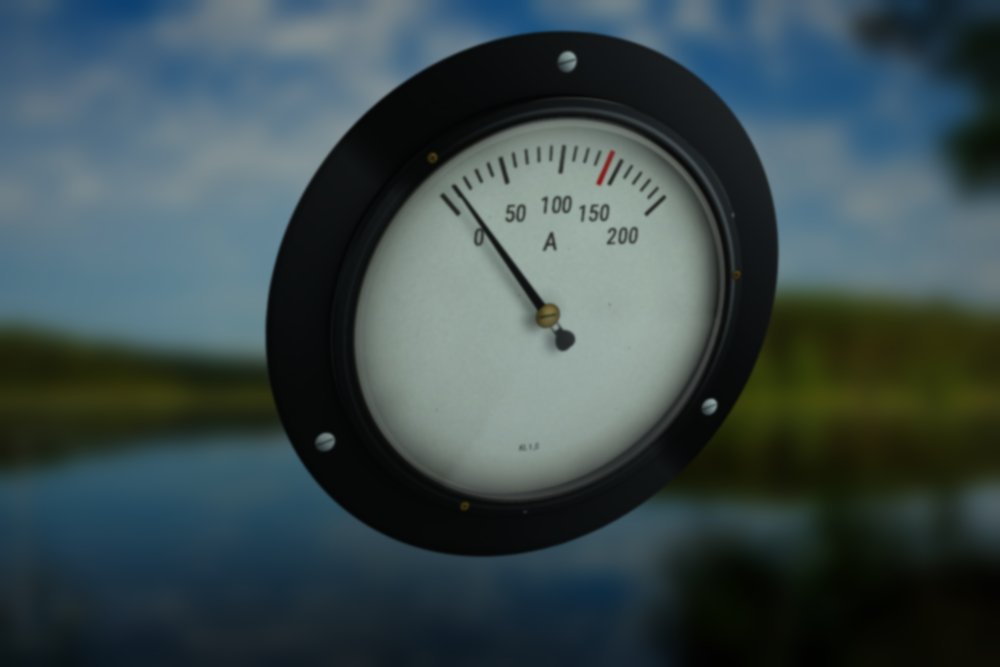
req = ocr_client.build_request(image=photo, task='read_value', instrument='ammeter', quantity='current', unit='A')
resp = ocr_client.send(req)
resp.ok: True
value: 10 A
